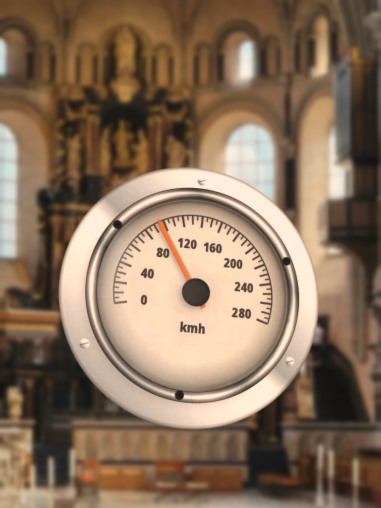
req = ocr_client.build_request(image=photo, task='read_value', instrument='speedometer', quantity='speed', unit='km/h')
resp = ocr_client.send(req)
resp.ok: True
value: 95 km/h
